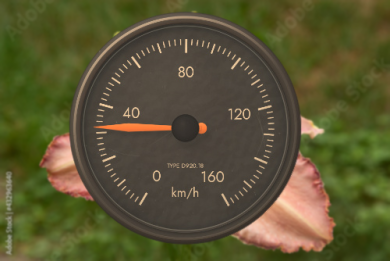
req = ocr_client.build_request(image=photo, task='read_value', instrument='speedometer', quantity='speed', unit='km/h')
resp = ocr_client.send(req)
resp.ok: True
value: 32 km/h
